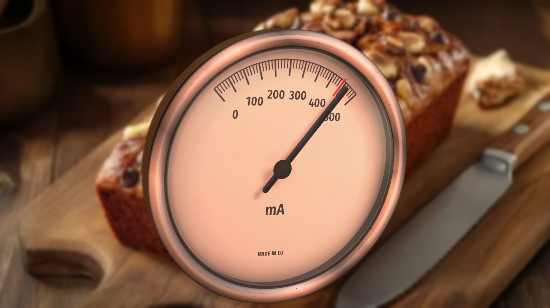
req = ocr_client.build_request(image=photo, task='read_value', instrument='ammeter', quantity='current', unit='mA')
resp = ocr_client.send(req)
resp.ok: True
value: 450 mA
